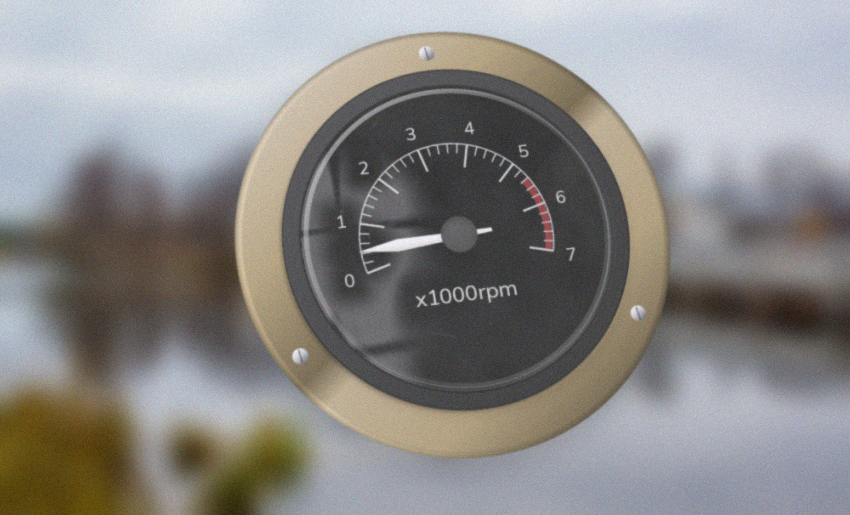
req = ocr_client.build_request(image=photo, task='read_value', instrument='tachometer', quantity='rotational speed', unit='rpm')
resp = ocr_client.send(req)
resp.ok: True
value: 400 rpm
